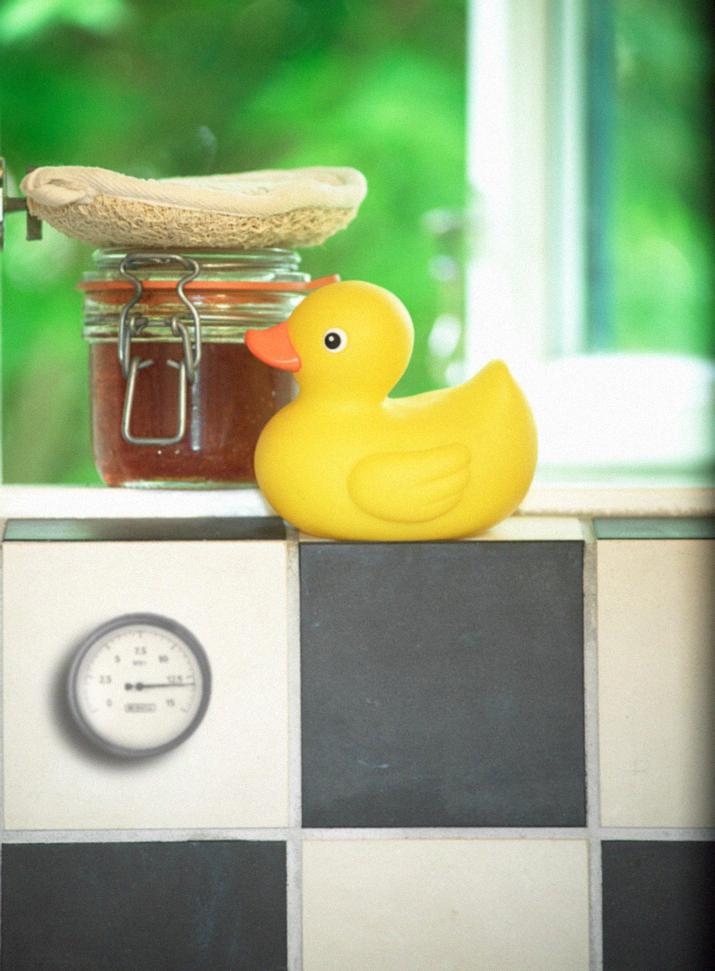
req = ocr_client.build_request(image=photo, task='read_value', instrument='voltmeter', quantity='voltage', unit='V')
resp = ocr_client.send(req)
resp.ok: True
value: 13 V
